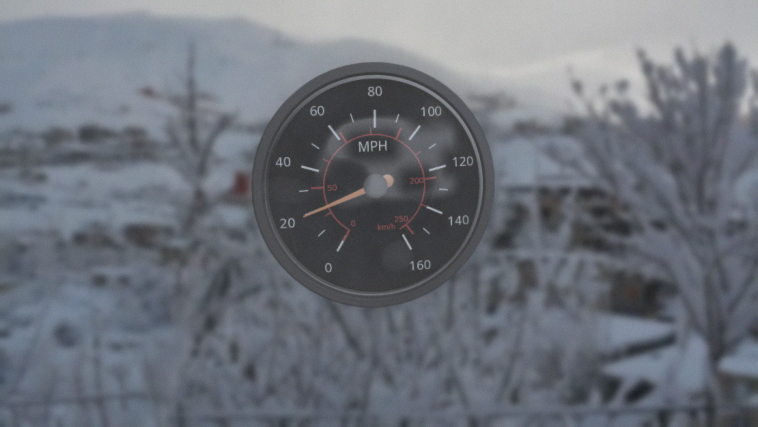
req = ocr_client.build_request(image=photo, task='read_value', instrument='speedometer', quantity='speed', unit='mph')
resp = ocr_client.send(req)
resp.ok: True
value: 20 mph
